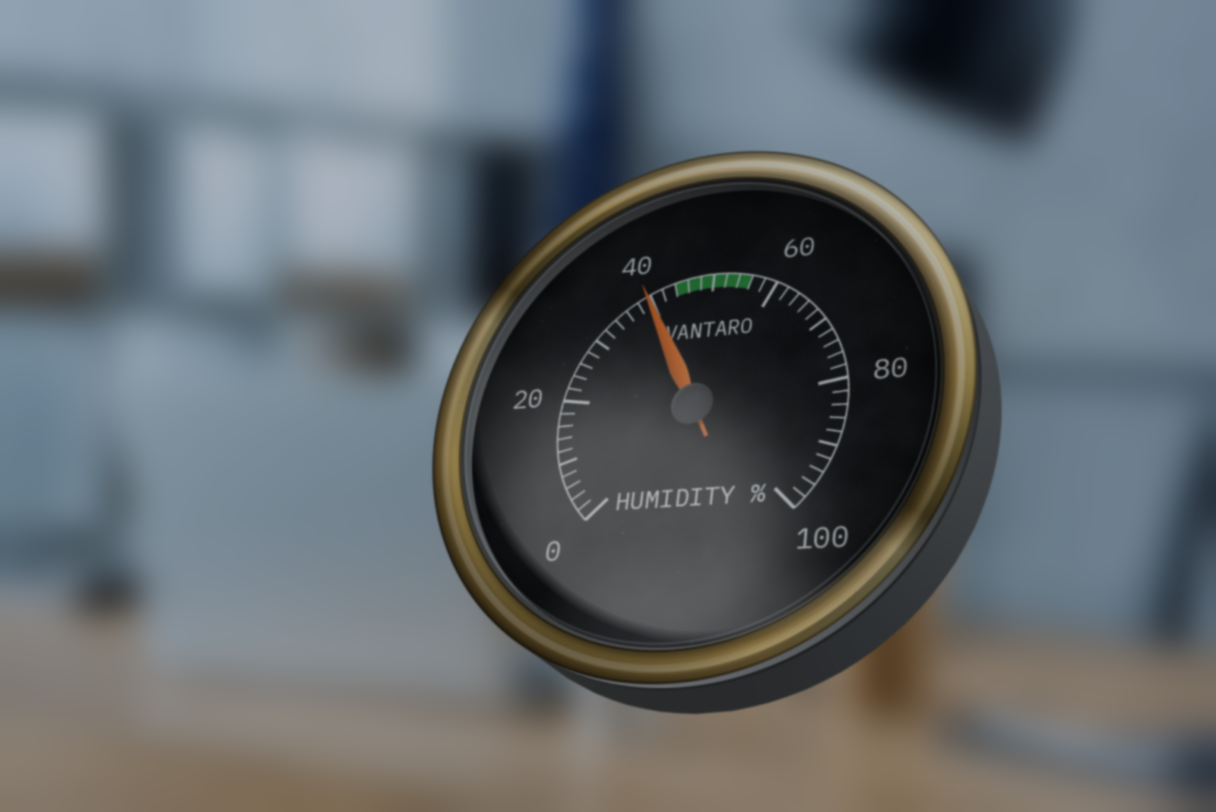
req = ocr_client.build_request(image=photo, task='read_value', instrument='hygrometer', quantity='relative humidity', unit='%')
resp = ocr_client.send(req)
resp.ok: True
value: 40 %
